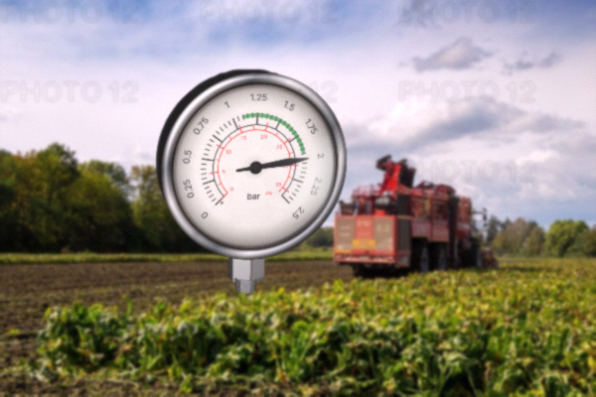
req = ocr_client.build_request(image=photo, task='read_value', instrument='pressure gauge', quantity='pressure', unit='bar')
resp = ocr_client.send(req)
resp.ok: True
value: 2 bar
